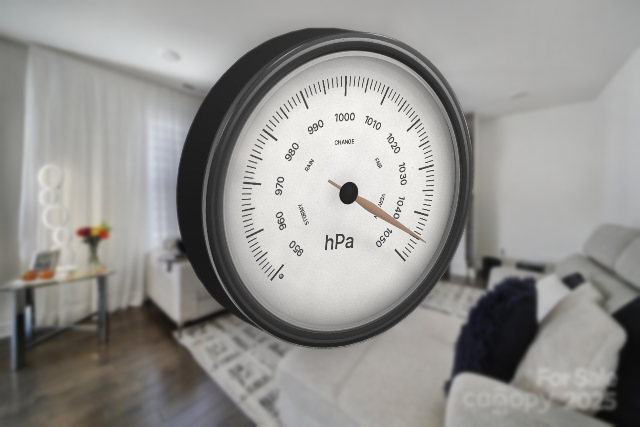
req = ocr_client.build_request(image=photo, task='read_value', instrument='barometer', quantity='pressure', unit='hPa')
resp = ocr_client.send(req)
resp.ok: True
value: 1045 hPa
